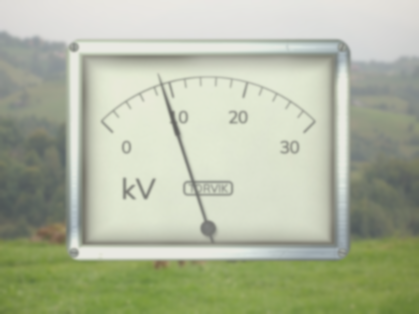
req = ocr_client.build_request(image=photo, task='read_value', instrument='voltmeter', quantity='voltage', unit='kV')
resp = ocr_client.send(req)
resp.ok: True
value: 9 kV
